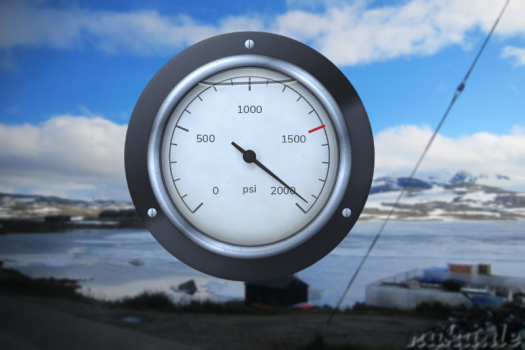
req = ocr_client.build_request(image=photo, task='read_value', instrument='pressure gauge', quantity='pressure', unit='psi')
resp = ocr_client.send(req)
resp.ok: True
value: 1950 psi
